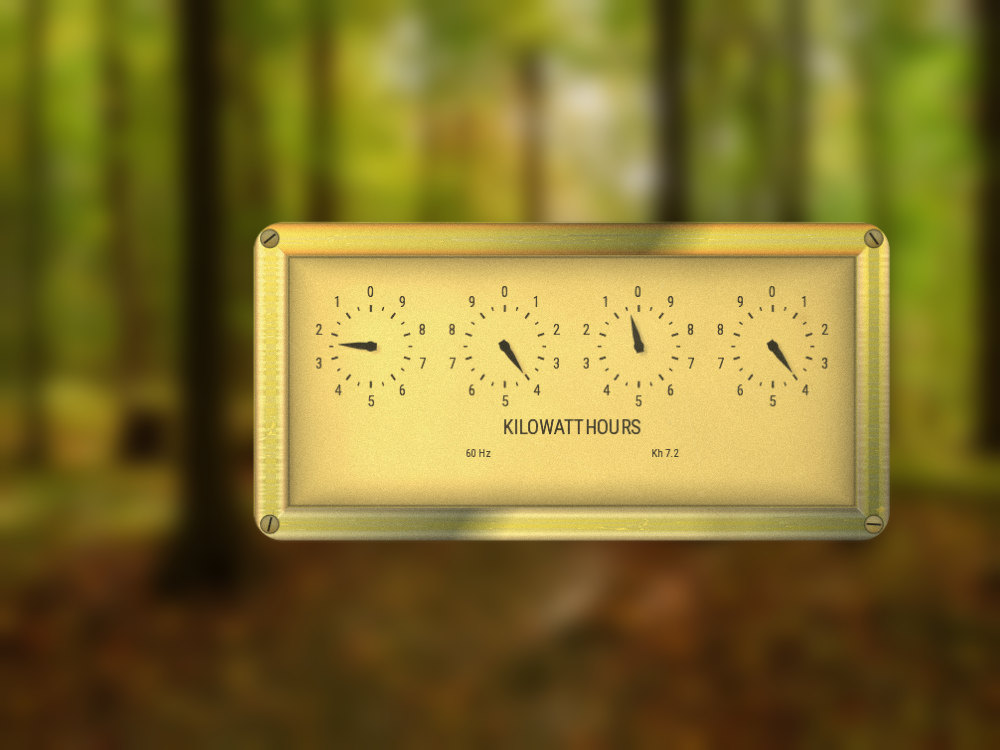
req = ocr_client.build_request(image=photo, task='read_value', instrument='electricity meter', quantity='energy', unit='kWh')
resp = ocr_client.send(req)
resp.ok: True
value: 2404 kWh
